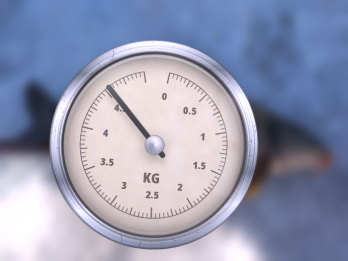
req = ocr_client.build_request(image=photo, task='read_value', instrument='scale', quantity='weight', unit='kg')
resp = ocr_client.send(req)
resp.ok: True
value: 4.55 kg
